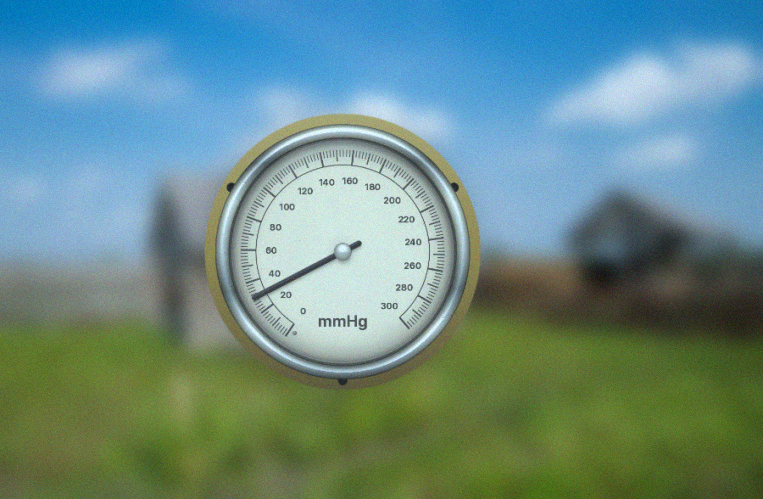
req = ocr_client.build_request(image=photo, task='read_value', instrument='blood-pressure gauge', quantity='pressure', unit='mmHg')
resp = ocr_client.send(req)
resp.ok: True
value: 30 mmHg
